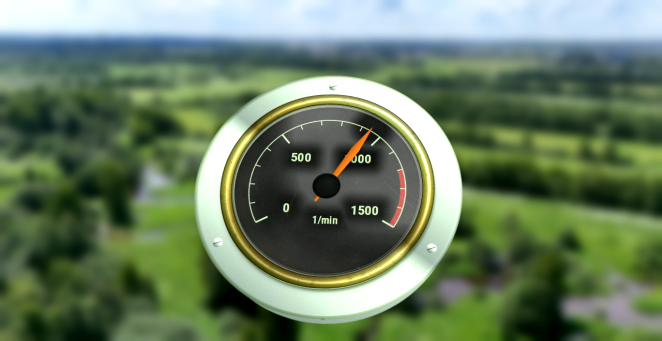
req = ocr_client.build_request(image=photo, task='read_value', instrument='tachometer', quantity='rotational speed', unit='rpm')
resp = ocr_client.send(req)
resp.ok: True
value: 950 rpm
